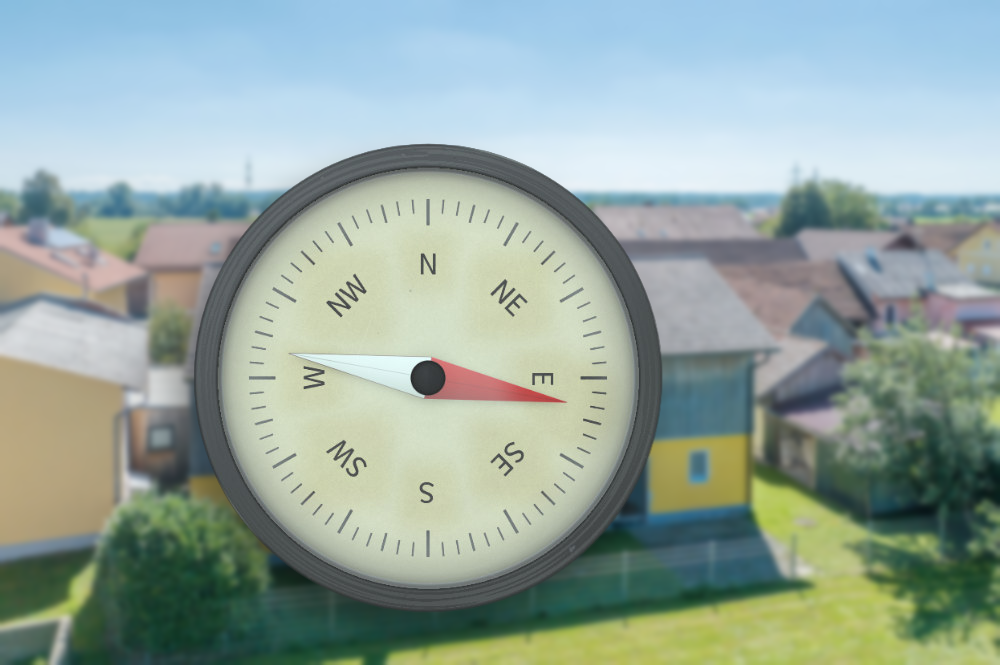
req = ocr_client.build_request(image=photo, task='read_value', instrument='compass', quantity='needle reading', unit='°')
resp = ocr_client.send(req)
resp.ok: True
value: 100 °
